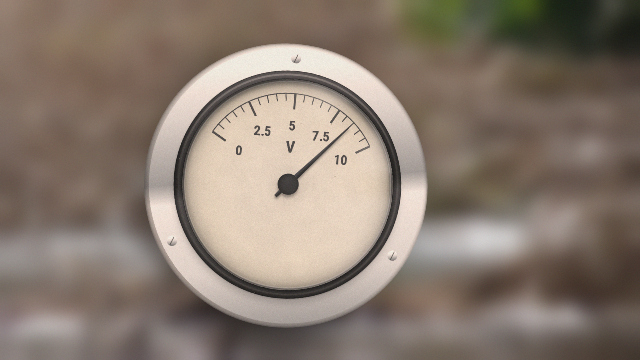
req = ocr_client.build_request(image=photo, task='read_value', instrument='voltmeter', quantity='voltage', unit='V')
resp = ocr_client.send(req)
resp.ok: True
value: 8.5 V
